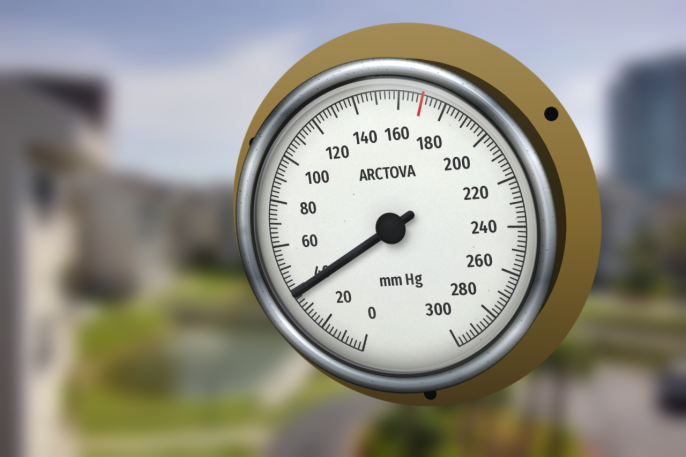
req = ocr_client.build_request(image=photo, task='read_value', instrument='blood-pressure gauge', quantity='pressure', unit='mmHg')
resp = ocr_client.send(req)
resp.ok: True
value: 38 mmHg
